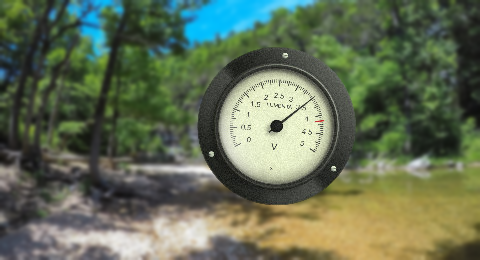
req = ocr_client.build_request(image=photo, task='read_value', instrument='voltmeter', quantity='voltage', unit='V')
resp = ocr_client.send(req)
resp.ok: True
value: 3.5 V
